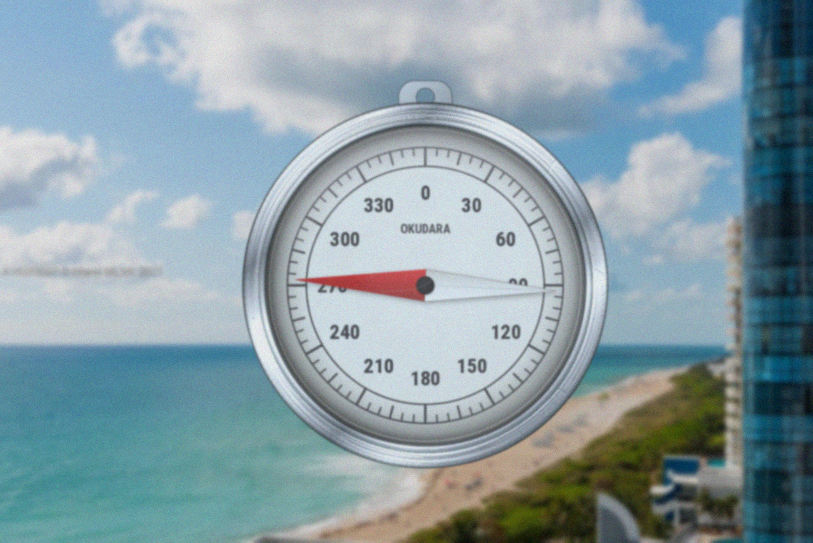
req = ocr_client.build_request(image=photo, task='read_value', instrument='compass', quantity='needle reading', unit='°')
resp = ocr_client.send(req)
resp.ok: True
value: 272.5 °
